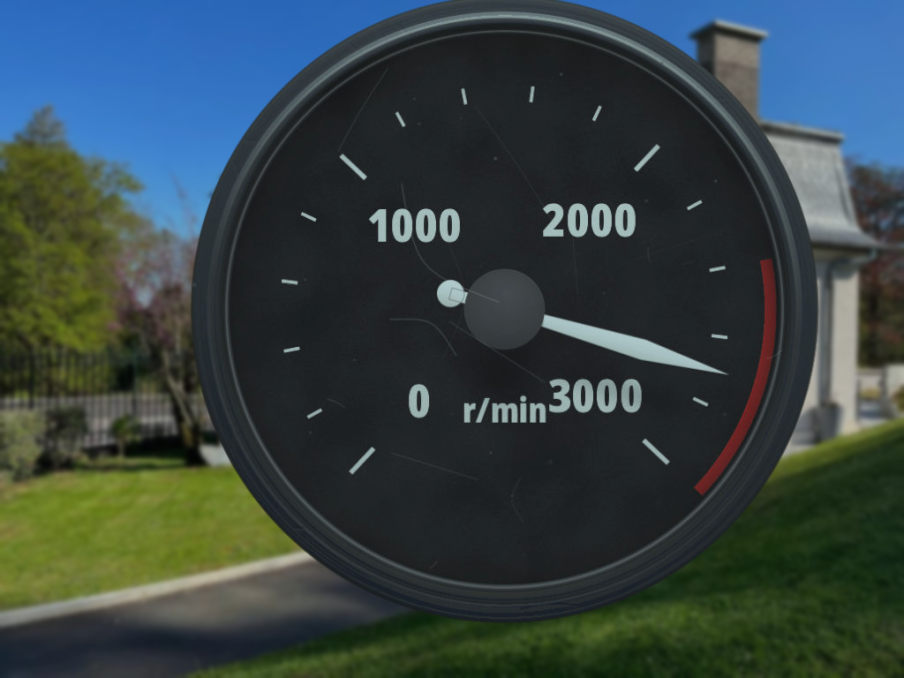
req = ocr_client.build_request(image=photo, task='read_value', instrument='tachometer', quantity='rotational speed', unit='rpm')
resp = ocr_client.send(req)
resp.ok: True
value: 2700 rpm
